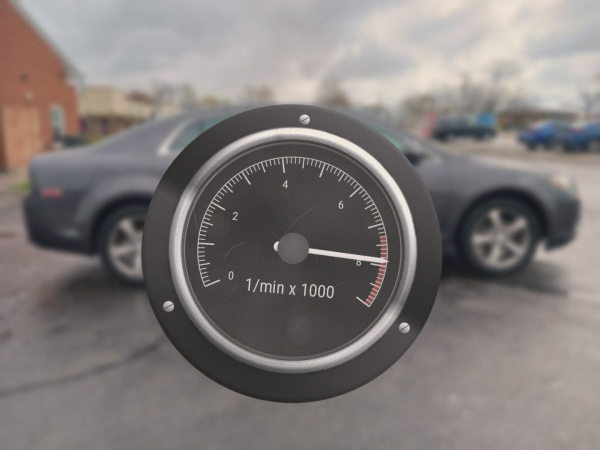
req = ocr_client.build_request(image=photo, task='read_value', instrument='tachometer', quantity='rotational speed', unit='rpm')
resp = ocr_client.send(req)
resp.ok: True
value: 7900 rpm
